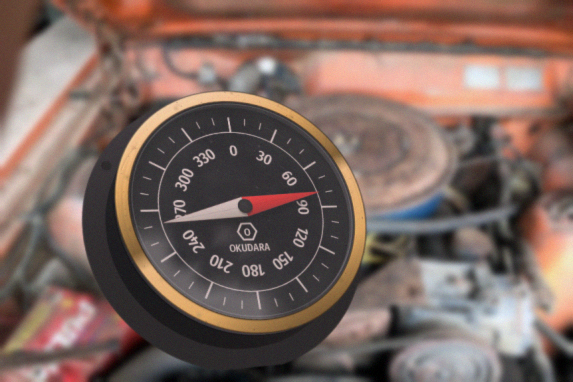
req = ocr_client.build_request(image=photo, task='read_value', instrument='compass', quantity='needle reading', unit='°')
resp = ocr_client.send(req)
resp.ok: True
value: 80 °
